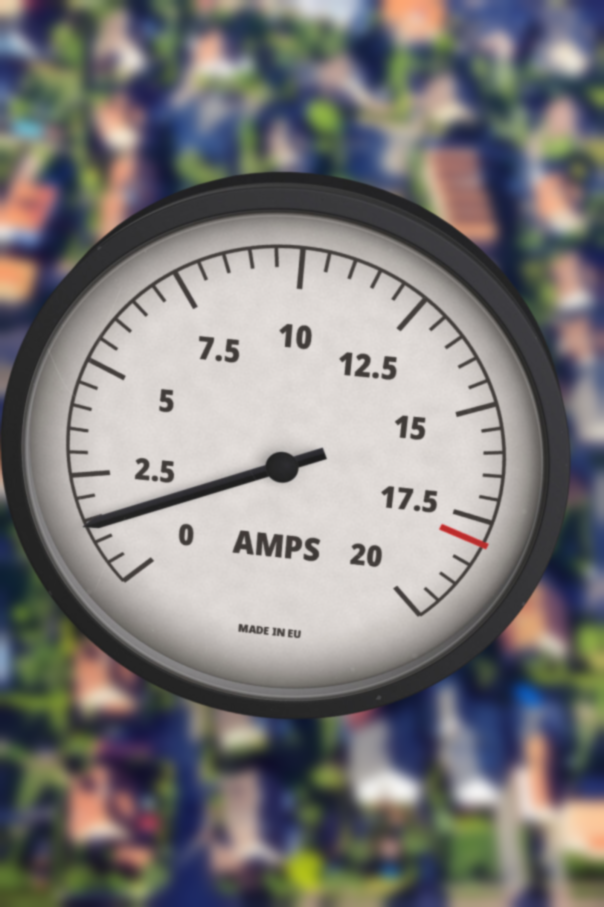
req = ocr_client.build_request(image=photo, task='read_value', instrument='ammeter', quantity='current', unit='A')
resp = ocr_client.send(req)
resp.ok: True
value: 1.5 A
